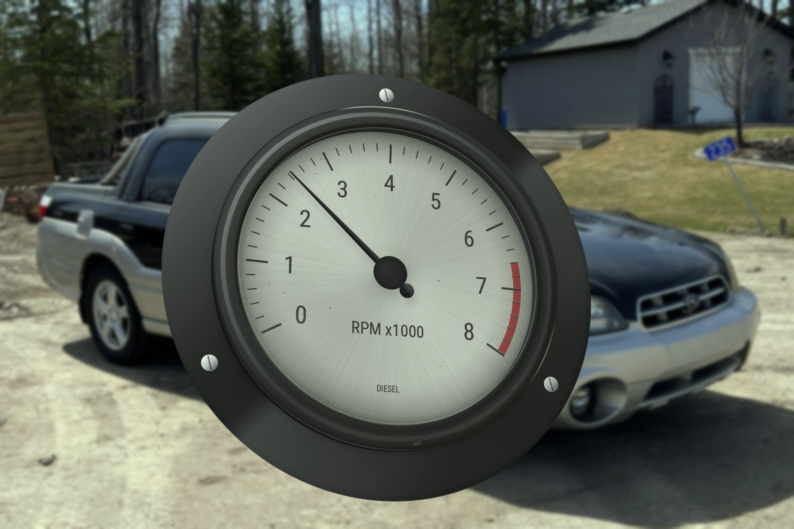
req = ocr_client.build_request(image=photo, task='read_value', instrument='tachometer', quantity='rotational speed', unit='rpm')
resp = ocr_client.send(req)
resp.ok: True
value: 2400 rpm
